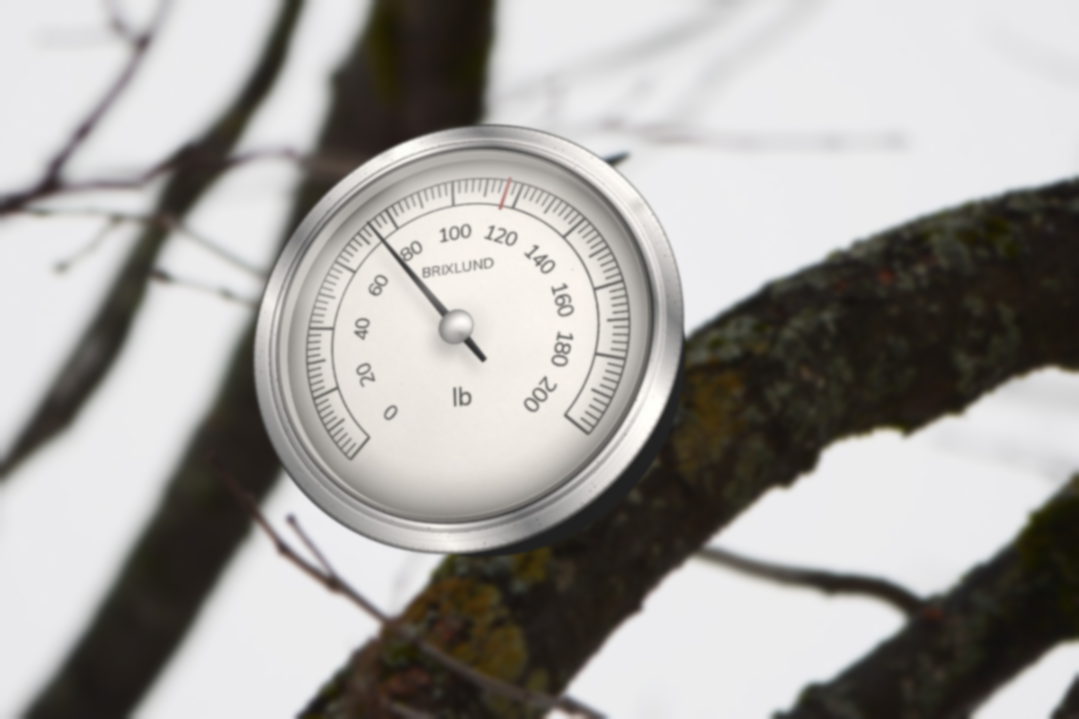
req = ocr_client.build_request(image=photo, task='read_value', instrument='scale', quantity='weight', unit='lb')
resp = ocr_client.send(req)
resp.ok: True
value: 74 lb
